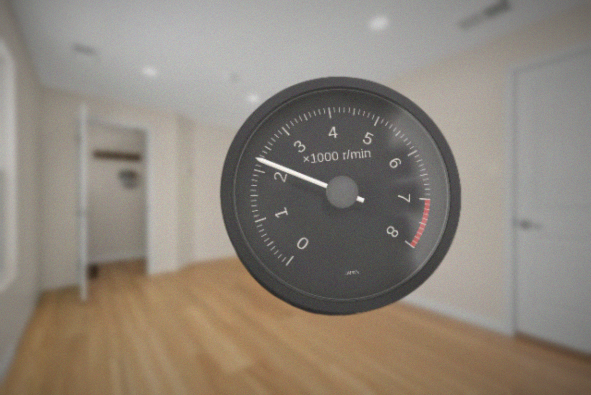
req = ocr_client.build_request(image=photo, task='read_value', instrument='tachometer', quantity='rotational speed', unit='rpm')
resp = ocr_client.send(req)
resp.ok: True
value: 2200 rpm
